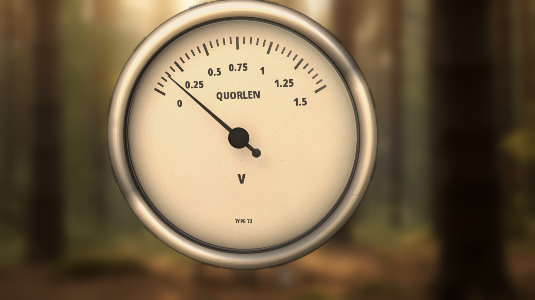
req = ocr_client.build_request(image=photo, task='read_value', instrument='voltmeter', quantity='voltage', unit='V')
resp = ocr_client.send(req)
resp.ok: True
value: 0.15 V
